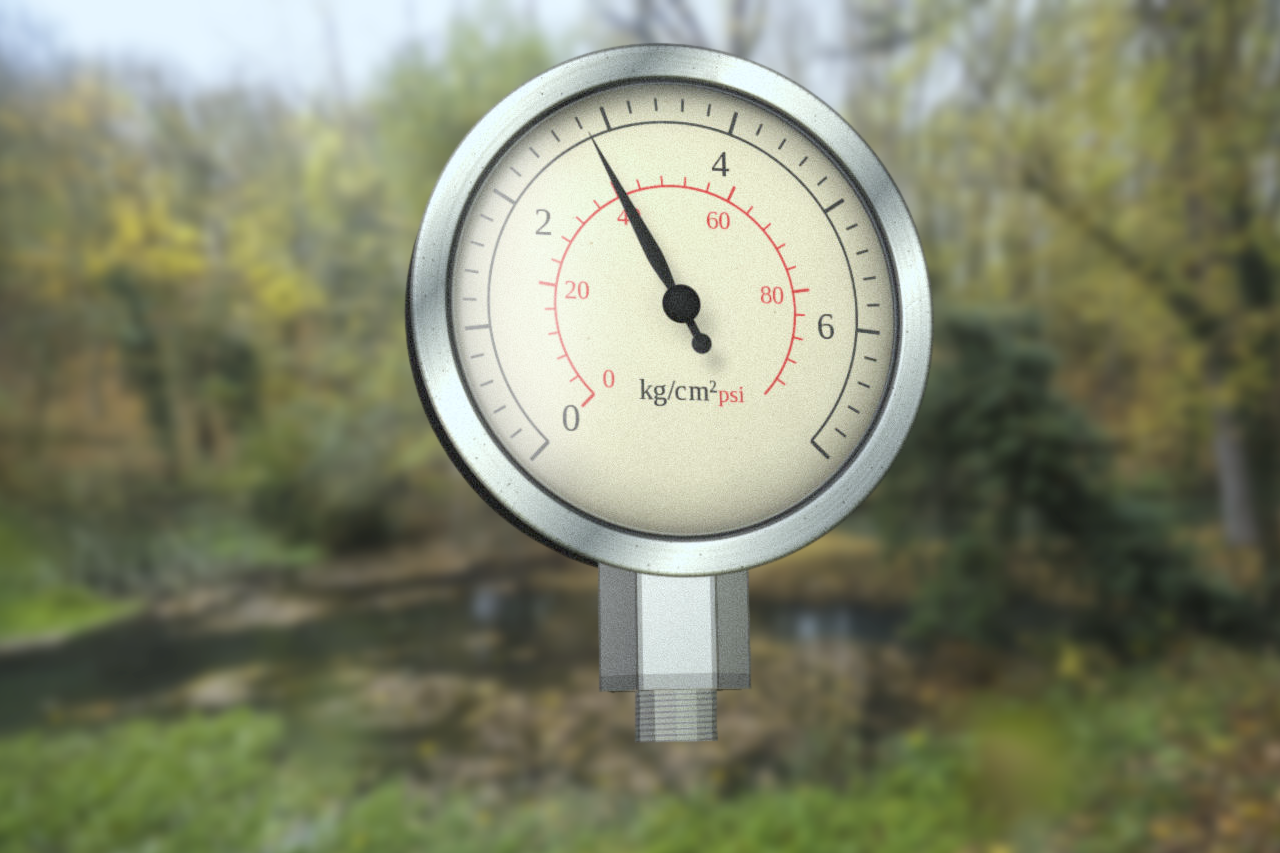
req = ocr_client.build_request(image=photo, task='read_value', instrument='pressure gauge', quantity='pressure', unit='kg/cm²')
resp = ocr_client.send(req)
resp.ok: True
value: 2.8 kg/cm²
